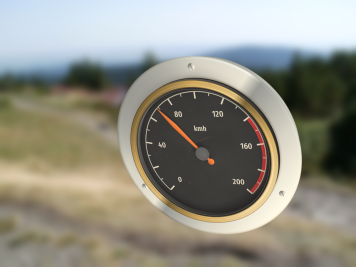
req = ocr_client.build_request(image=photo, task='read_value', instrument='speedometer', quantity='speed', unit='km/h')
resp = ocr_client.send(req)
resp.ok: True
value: 70 km/h
